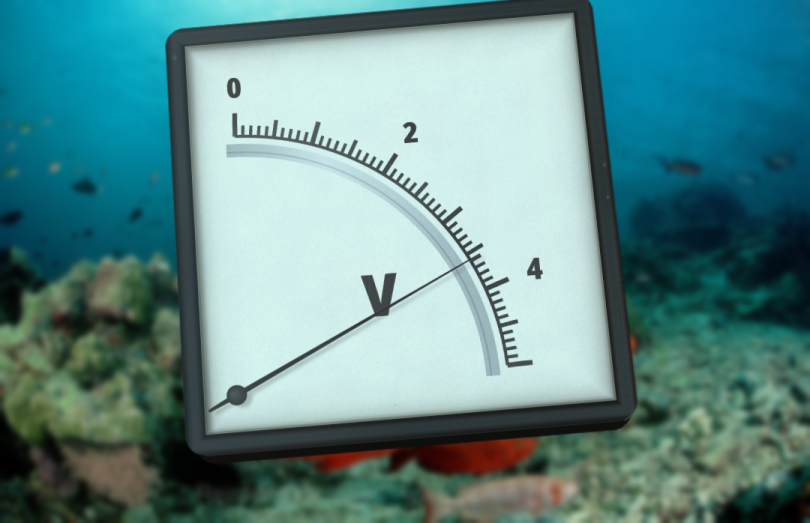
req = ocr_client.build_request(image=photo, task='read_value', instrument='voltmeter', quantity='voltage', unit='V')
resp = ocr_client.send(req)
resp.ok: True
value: 3.6 V
